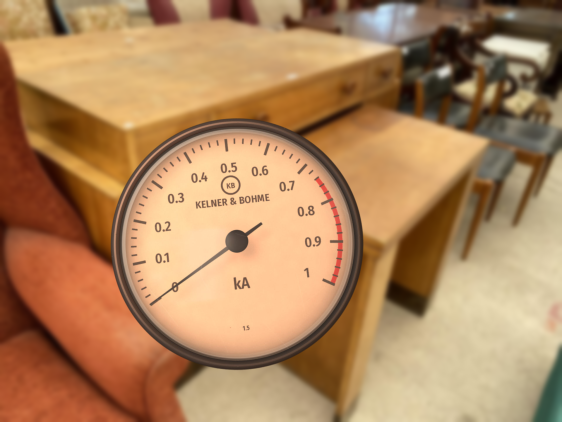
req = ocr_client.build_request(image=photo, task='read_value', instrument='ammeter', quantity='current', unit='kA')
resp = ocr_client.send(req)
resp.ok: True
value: 0 kA
